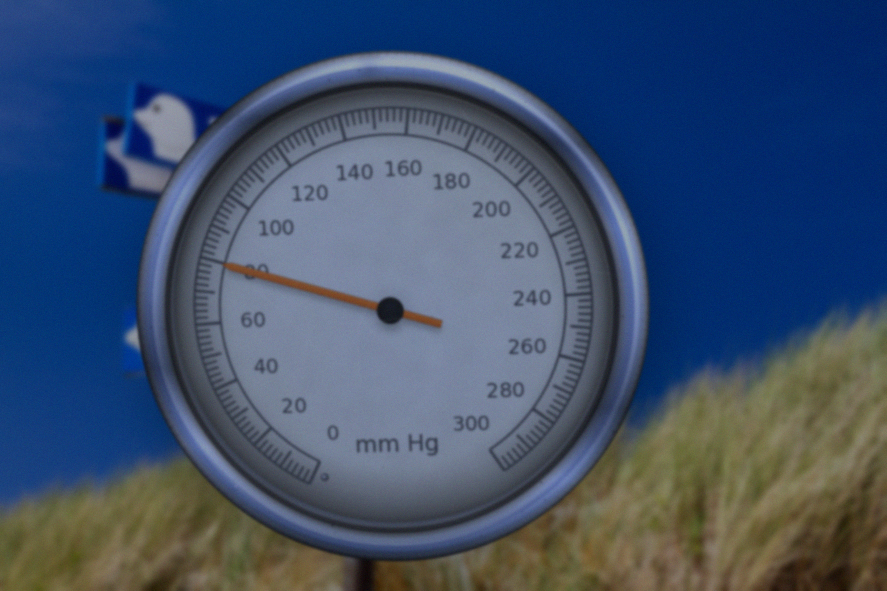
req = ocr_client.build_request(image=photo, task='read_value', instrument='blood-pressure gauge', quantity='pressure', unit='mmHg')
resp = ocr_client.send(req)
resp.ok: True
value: 80 mmHg
